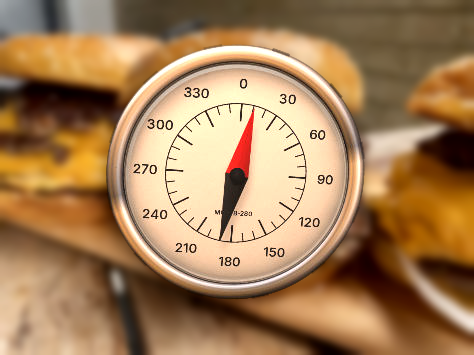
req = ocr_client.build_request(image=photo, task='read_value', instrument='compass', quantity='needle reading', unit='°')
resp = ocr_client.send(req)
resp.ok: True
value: 10 °
